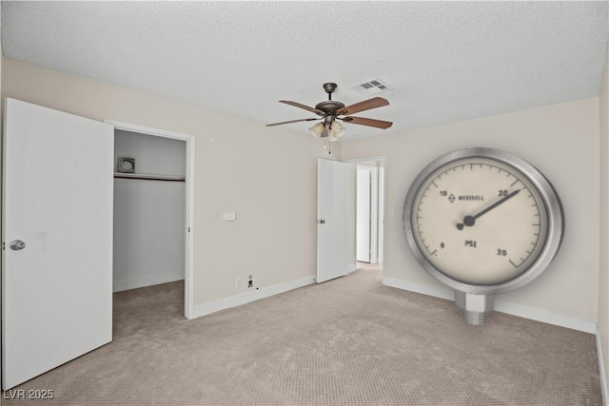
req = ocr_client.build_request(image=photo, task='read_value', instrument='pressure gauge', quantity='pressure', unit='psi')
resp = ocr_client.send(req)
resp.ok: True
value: 21 psi
